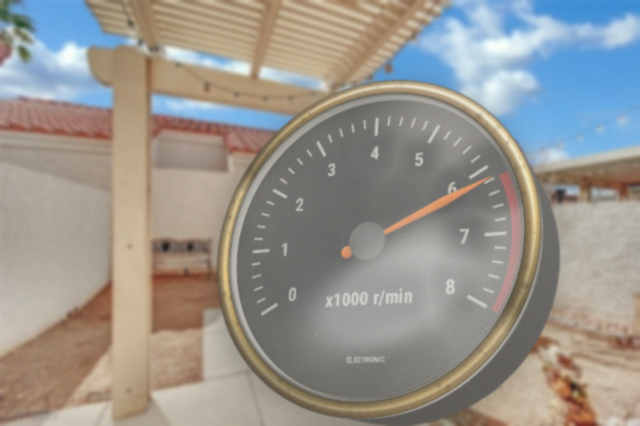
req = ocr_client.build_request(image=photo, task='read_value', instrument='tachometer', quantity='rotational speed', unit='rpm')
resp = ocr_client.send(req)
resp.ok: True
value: 6200 rpm
